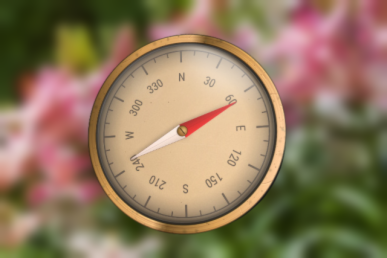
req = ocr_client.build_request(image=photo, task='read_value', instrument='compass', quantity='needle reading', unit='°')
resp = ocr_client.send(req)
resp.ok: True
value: 65 °
